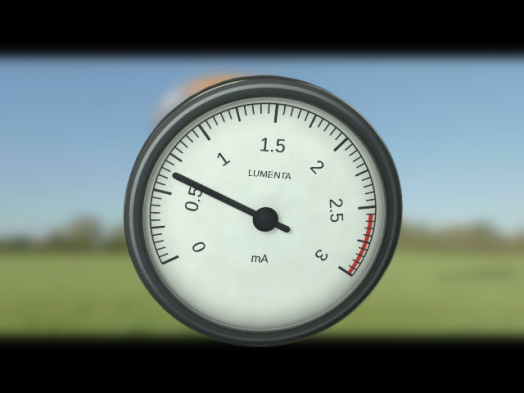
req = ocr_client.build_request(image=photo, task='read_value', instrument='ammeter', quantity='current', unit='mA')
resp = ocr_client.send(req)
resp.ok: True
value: 0.65 mA
